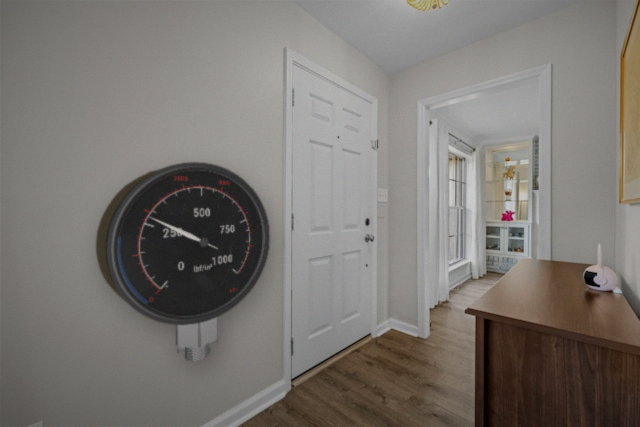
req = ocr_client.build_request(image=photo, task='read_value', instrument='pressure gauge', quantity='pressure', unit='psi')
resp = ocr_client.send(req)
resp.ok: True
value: 275 psi
